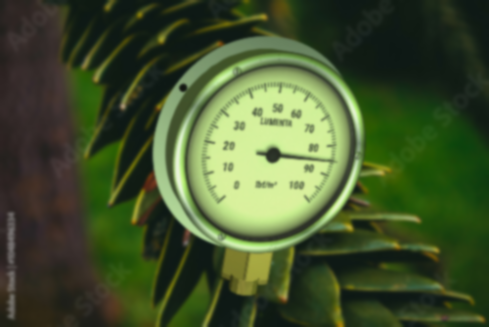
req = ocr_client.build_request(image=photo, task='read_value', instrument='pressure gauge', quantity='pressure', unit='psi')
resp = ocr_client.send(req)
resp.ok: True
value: 85 psi
